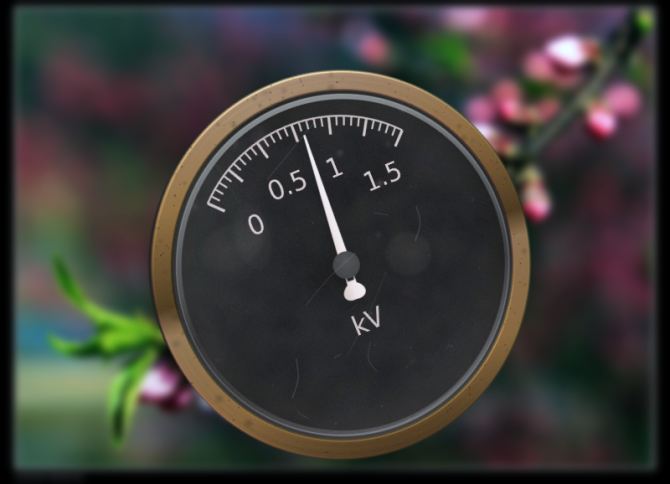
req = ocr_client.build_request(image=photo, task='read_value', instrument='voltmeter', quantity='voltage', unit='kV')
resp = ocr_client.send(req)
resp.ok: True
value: 0.8 kV
